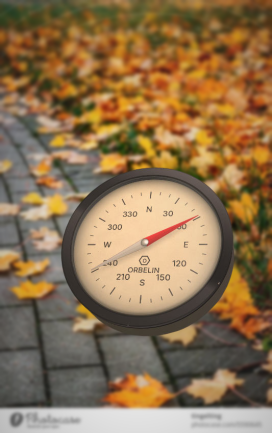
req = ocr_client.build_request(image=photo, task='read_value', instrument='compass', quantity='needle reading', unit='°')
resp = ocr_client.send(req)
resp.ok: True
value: 60 °
